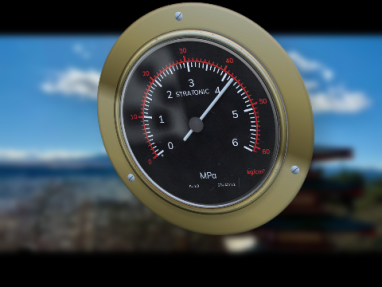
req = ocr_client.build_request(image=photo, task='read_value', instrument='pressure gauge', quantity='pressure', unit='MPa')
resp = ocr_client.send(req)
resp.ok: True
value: 4.2 MPa
